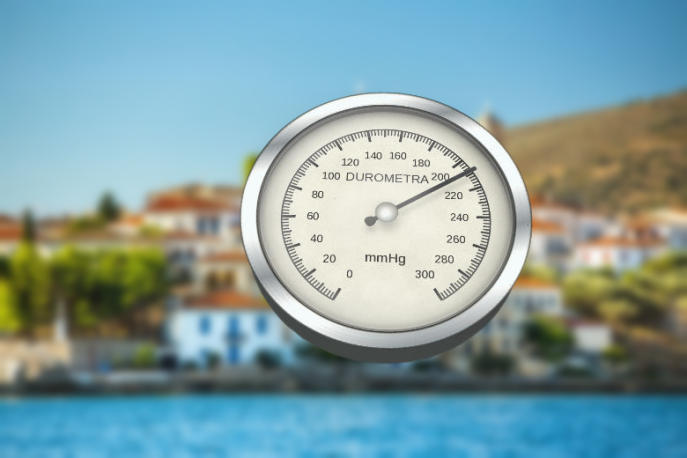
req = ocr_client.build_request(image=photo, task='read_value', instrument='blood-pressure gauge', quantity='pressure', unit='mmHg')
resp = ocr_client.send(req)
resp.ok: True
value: 210 mmHg
